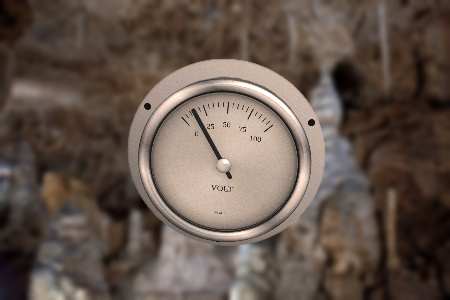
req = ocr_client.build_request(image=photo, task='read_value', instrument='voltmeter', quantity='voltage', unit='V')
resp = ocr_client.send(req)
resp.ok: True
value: 15 V
